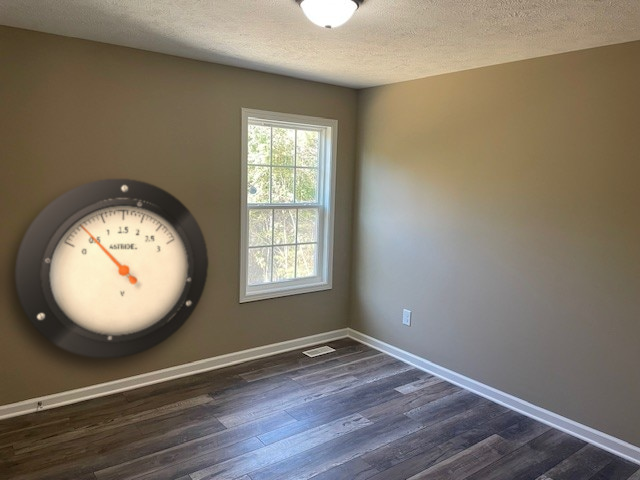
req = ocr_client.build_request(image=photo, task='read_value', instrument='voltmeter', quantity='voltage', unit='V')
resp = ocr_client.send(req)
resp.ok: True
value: 0.5 V
